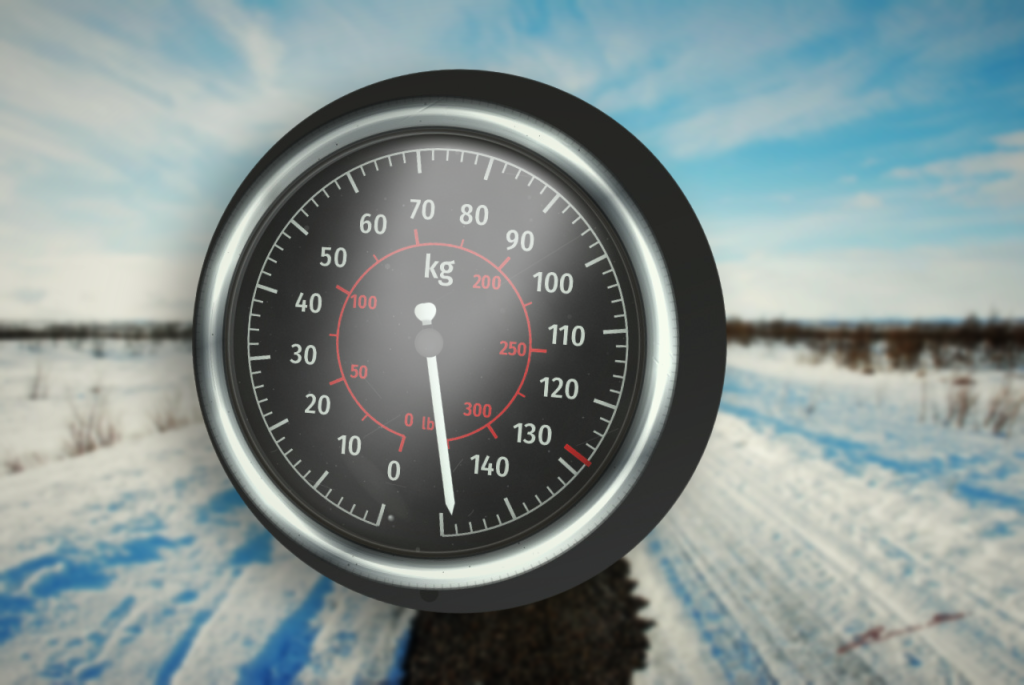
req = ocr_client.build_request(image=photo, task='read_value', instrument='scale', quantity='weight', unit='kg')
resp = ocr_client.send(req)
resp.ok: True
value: 148 kg
